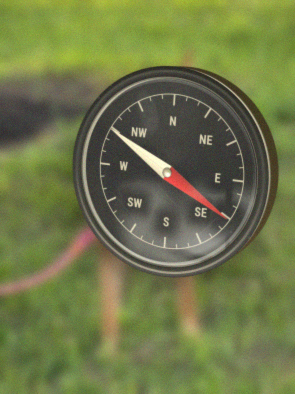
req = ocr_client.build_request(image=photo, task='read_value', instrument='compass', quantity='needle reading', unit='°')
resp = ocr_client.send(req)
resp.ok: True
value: 120 °
